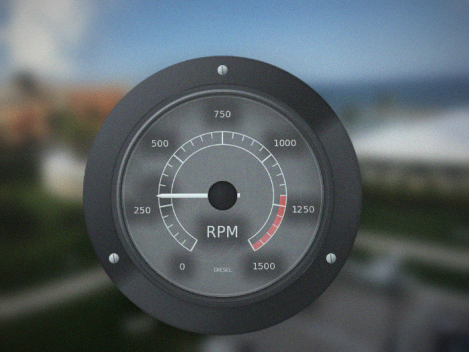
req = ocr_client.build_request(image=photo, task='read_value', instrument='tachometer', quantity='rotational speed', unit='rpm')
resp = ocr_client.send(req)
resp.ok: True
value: 300 rpm
